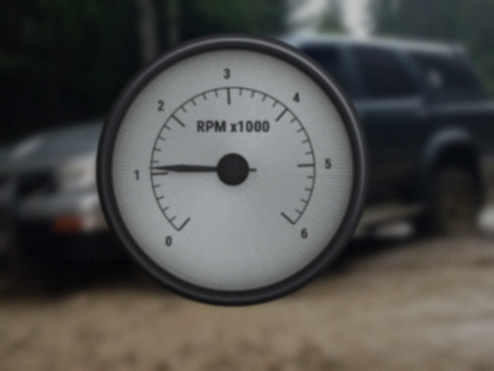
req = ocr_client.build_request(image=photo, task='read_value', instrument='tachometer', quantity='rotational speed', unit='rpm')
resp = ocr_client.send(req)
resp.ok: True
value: 1100 rpm
